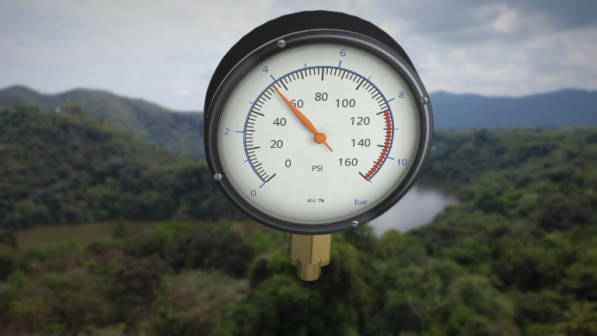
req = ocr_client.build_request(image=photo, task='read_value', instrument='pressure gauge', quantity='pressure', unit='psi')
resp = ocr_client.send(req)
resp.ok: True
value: 56 psi
